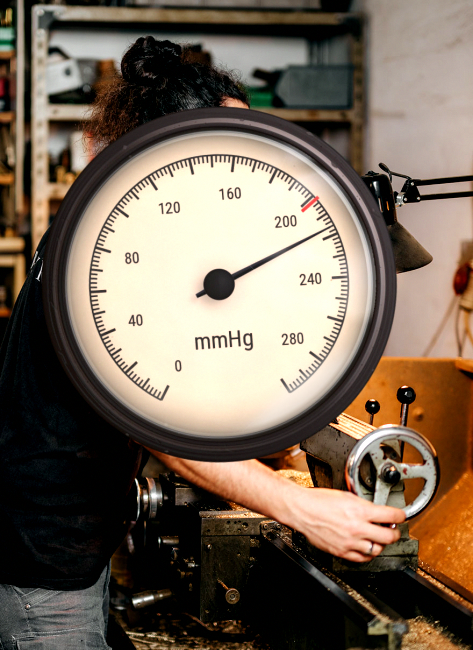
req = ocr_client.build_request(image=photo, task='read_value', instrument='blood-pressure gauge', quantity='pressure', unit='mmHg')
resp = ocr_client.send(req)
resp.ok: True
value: 216 mmHg
